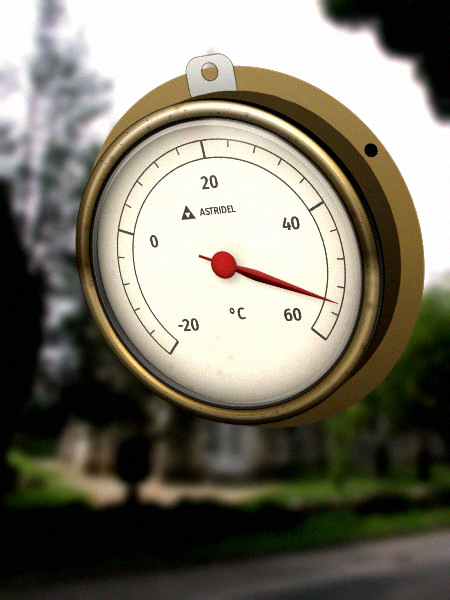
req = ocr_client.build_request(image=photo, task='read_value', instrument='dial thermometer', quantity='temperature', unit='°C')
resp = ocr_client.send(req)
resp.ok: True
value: 54 °C
